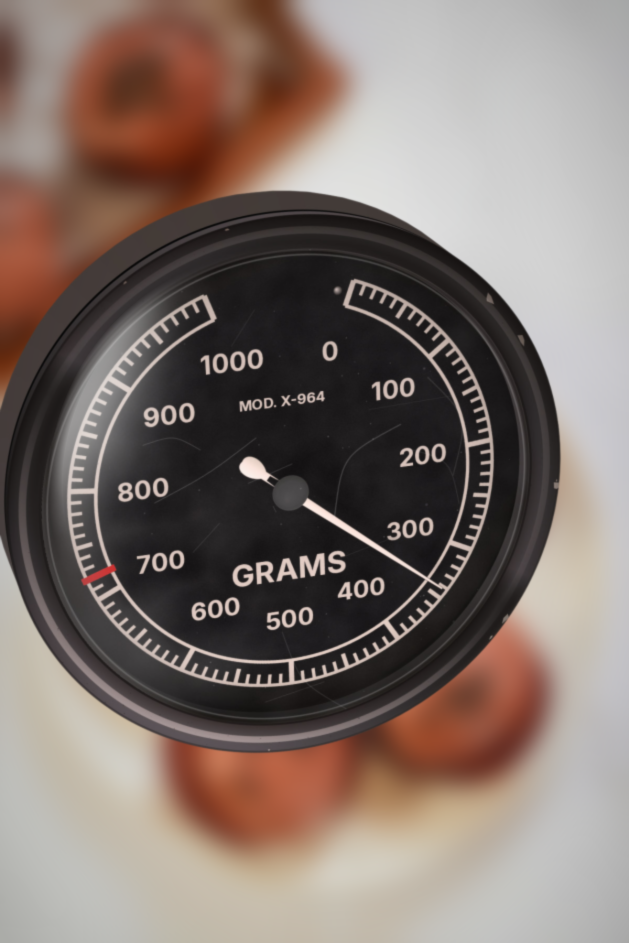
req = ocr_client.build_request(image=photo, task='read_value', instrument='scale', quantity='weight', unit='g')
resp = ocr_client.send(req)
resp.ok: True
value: 340 g
